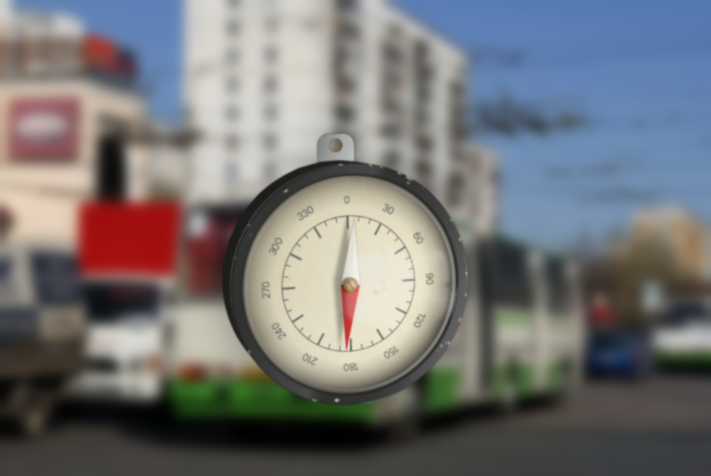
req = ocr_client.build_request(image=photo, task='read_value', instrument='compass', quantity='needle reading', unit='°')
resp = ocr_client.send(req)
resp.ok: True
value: 185 °
